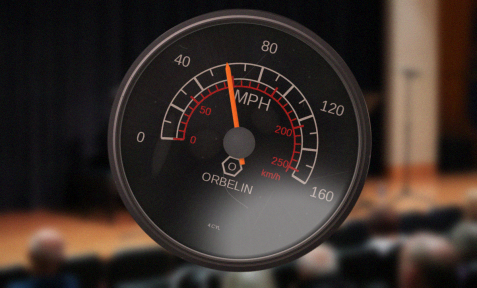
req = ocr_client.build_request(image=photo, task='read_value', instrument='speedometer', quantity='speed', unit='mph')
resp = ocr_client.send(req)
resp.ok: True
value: 60 mph
